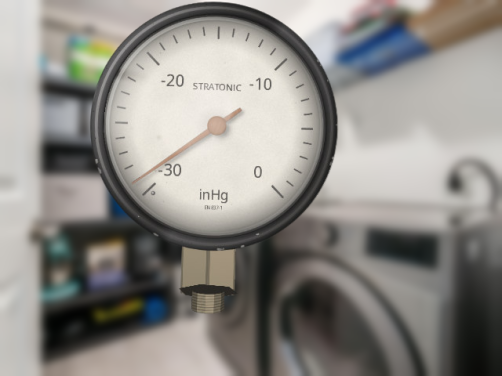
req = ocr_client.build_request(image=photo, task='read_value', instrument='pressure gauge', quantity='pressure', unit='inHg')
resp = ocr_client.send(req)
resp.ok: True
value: -29 inHg
